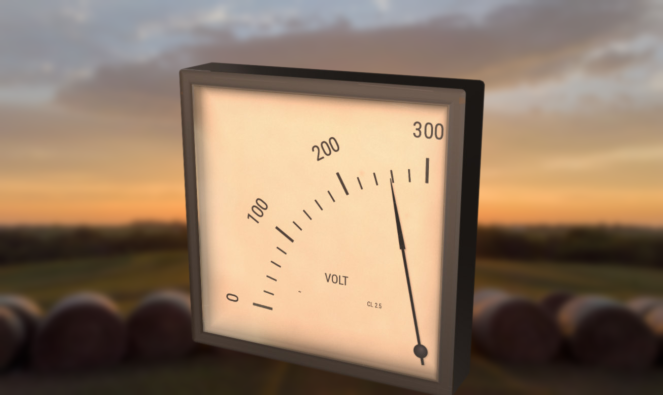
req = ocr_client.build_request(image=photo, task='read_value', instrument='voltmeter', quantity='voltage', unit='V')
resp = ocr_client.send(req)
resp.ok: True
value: 260 V
